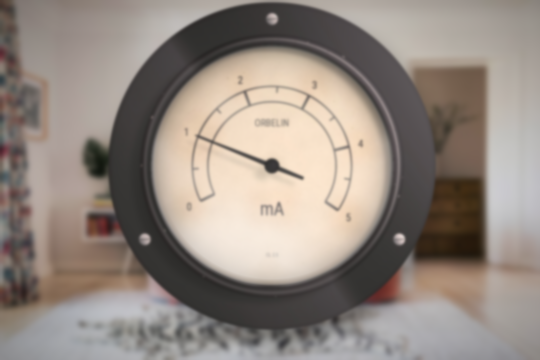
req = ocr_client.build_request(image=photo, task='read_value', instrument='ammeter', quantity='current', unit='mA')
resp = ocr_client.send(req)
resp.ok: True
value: 1 mA
